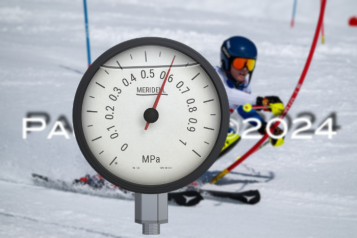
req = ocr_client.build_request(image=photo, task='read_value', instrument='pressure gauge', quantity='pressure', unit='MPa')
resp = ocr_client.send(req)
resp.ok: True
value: 0.6 MPa
